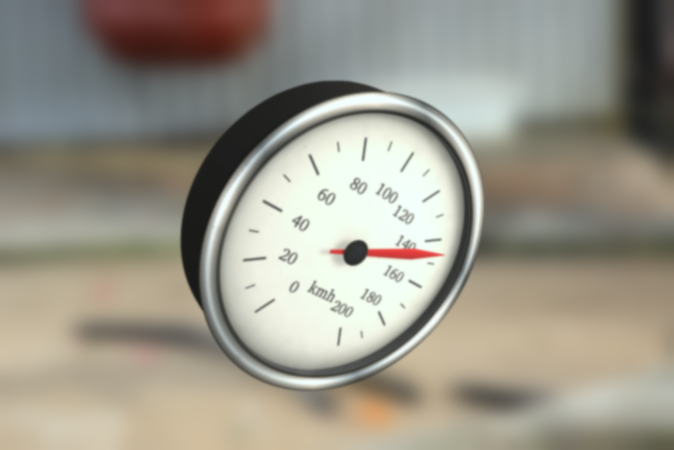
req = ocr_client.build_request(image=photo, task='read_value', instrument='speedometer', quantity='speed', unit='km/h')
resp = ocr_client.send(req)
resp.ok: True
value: 145 km/h
